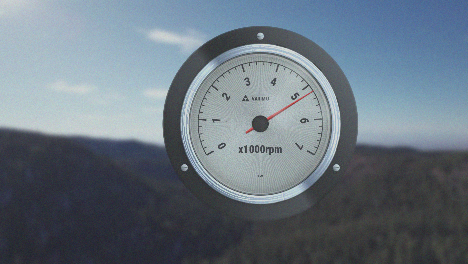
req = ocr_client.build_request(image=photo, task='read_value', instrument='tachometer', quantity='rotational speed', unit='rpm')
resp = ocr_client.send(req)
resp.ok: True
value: 5200 rpm
